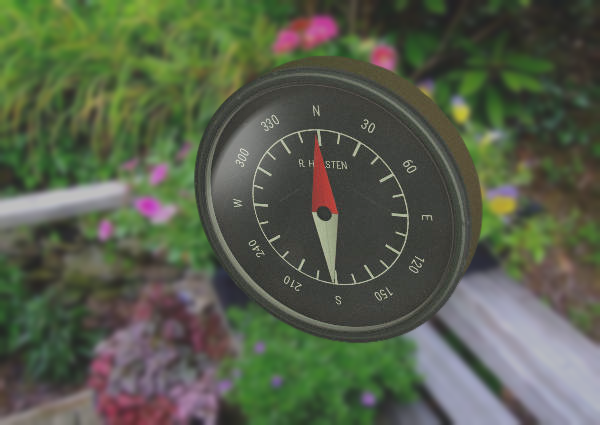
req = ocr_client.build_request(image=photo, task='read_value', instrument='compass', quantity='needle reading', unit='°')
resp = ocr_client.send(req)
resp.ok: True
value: 0 °
